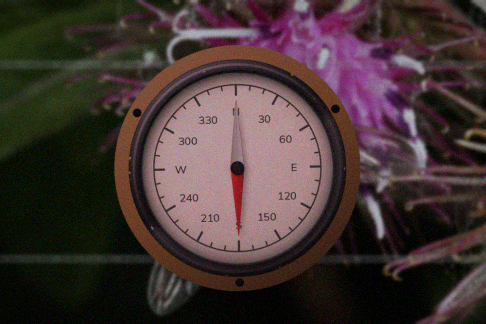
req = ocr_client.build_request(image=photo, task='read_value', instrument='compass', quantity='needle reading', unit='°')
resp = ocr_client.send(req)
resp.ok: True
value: 180 °
